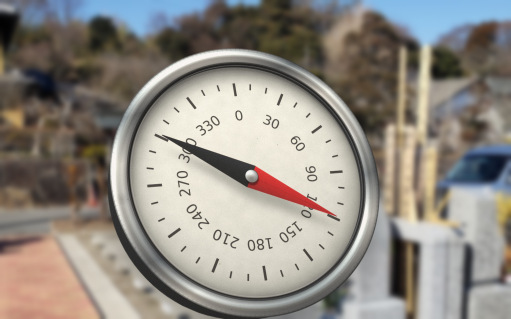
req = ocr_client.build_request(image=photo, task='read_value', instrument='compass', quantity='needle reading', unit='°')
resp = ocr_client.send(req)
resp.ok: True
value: 120 °
